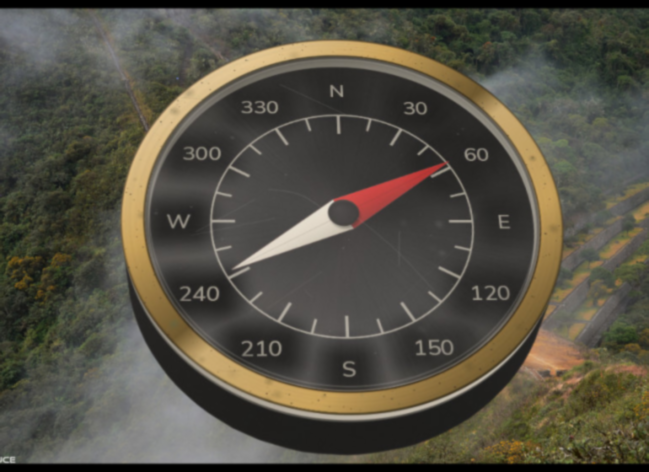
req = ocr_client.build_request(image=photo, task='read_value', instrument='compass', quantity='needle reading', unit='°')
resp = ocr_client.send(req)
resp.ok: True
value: 60 °
